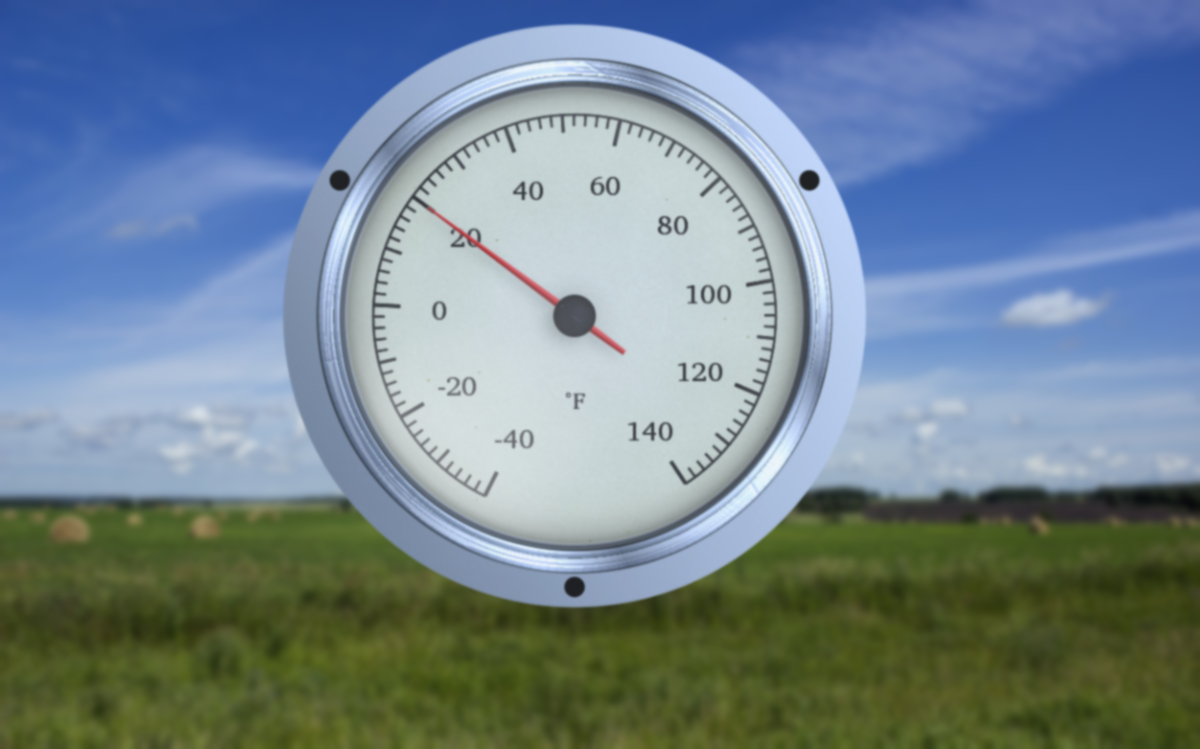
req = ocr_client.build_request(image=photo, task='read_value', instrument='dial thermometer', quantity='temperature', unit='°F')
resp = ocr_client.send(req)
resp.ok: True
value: 20 °F
